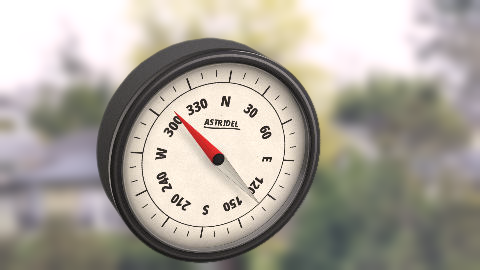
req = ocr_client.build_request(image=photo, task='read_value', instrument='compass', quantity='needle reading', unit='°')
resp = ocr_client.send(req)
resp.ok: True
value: 310 °
